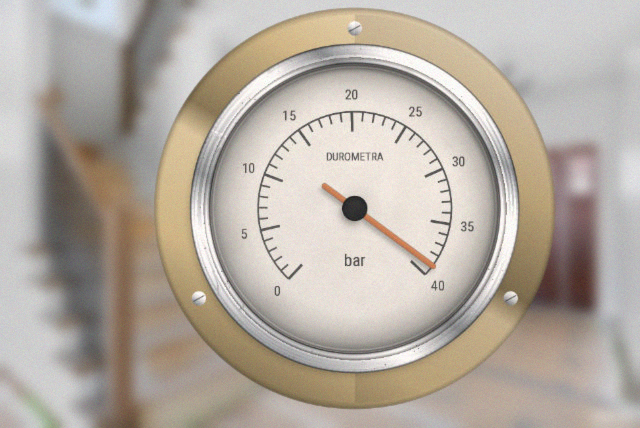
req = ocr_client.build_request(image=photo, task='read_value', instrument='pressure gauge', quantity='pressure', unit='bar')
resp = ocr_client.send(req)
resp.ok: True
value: 39 bar
